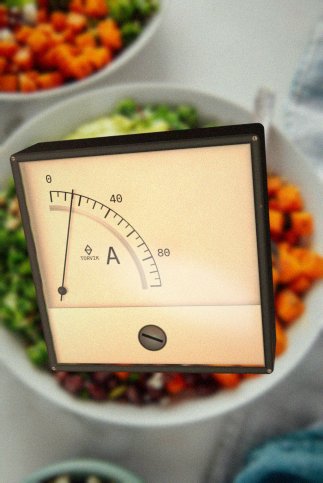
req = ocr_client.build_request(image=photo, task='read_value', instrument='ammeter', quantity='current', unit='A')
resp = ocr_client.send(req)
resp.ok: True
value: 15 A
